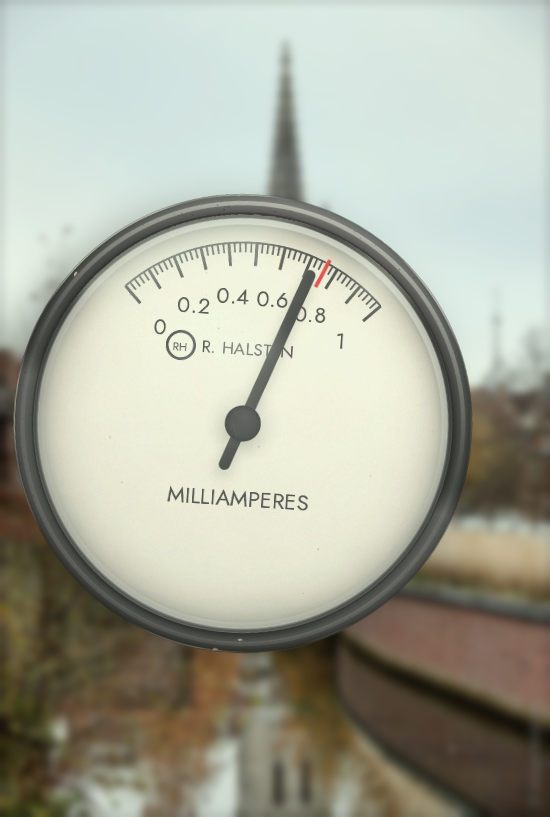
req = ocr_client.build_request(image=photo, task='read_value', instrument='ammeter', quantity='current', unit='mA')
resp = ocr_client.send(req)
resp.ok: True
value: 0.72 mA
